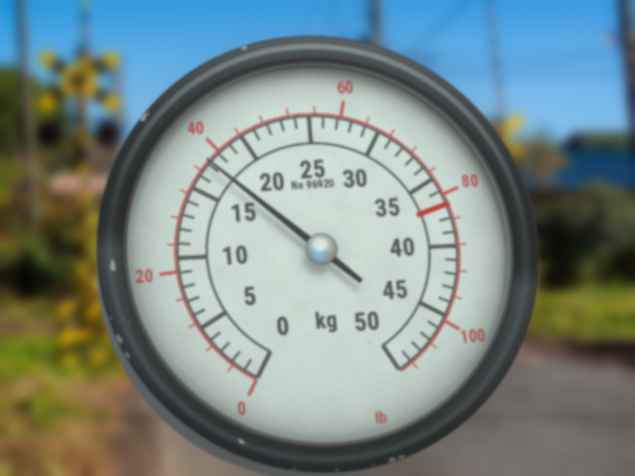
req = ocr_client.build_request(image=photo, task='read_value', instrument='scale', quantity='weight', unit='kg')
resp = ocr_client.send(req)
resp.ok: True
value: 17 kg
